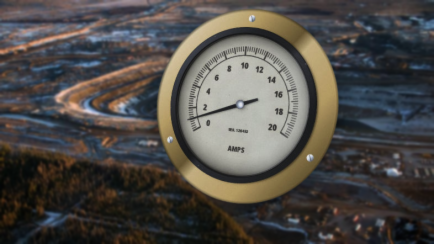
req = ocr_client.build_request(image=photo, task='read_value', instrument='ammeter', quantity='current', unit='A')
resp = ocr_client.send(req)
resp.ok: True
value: 1 A
